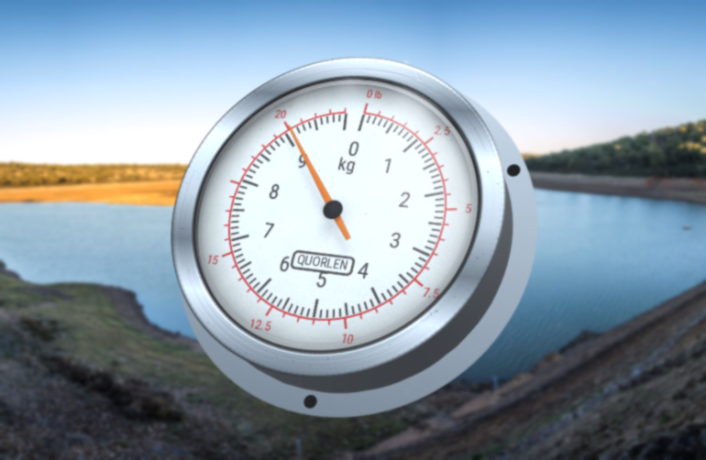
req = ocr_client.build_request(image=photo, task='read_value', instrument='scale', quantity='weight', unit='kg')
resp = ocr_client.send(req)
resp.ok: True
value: 9.1 kg
